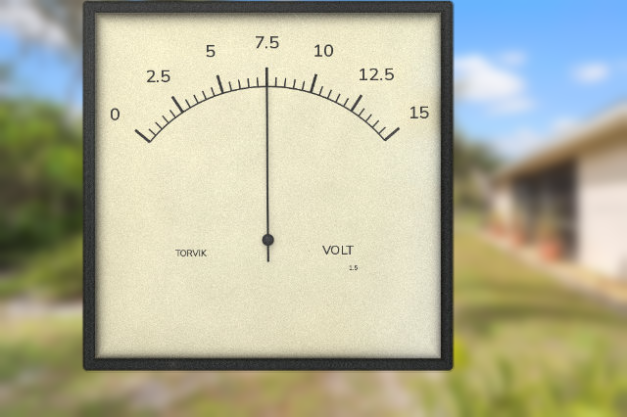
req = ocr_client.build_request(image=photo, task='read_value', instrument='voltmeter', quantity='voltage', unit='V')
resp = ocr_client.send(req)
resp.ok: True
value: 7.5 V
